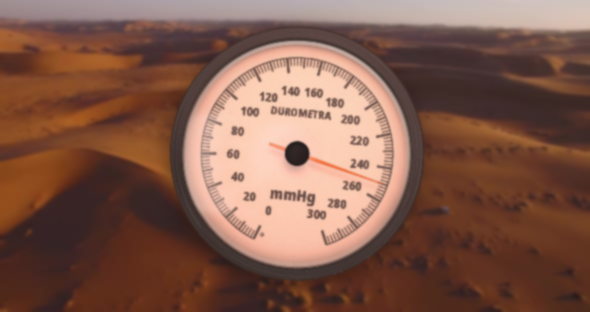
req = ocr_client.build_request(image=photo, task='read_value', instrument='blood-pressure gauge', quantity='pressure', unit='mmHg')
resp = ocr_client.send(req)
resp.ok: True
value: 250 mmHg
